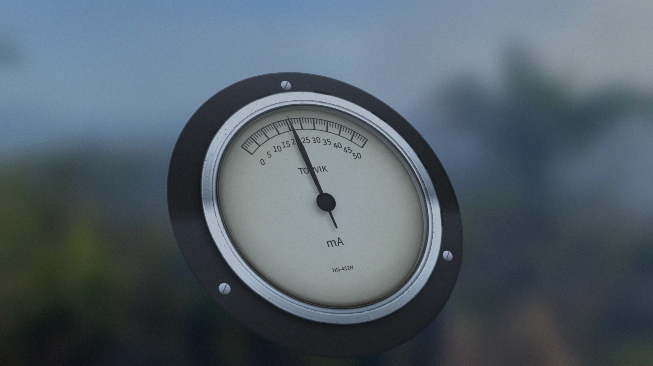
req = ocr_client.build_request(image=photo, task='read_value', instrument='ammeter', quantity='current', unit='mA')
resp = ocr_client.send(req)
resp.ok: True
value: 20 mA
